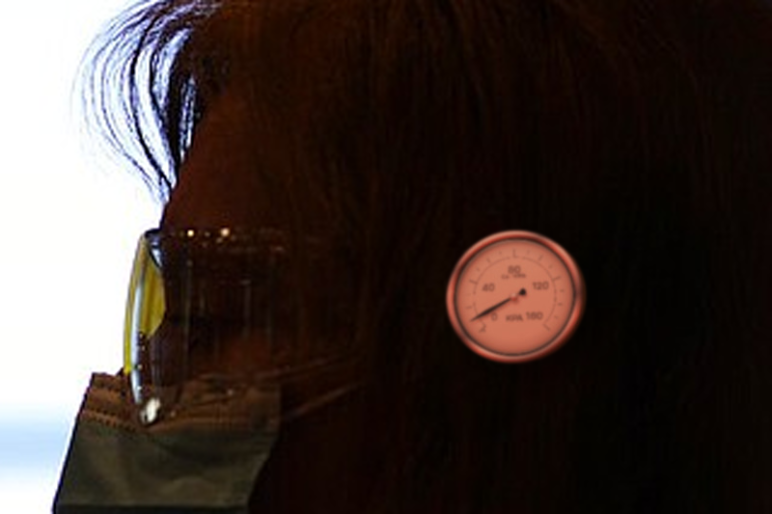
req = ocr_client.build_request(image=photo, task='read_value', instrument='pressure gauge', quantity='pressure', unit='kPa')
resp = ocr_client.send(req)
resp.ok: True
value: 10 kPa
